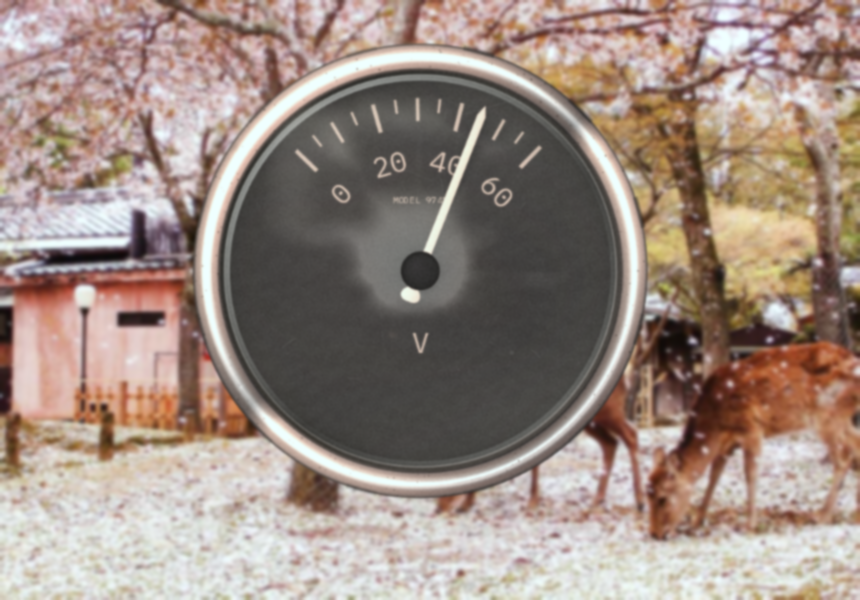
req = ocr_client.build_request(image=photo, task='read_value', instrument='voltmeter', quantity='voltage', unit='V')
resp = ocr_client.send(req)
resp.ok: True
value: 45 V
